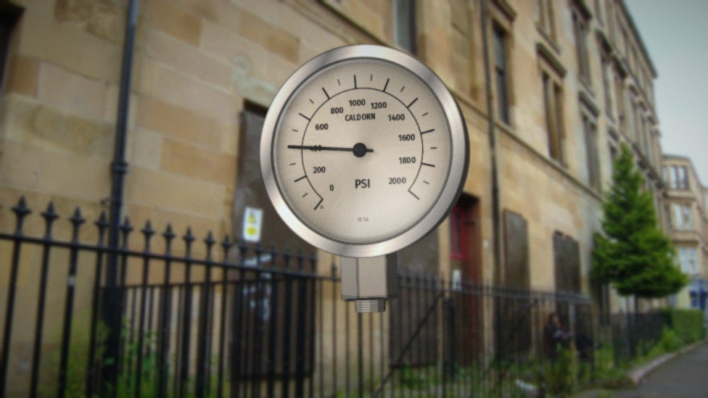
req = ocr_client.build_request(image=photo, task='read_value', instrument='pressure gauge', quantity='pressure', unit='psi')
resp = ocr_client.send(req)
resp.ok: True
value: 400 psi
